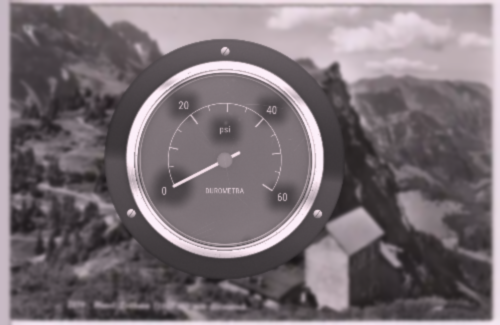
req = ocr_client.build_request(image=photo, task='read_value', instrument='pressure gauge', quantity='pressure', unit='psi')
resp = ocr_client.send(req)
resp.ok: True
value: 0 psi
